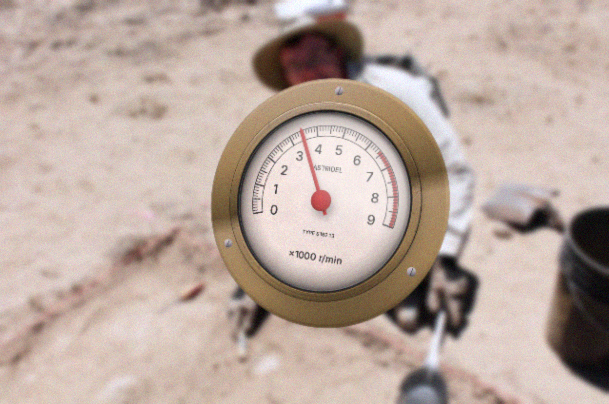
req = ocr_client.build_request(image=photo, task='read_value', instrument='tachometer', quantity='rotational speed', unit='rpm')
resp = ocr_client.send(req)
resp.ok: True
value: 3500 rpm
